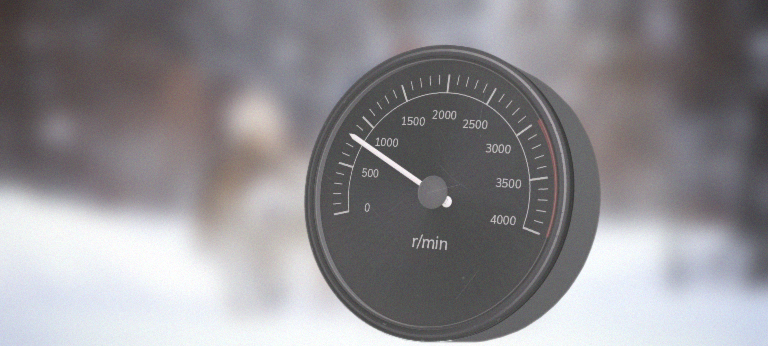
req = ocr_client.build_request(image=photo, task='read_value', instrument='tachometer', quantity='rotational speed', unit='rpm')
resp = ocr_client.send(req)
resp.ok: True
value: 800 rpm
